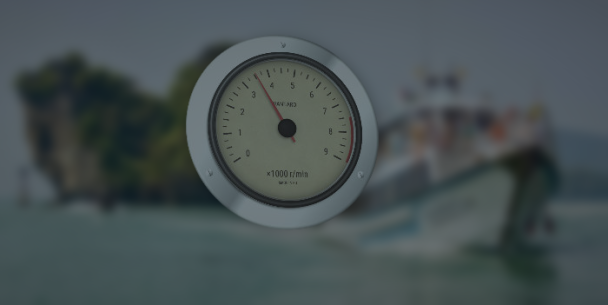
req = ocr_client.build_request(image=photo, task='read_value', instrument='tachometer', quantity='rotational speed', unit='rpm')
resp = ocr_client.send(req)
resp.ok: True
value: 3500 rpm
